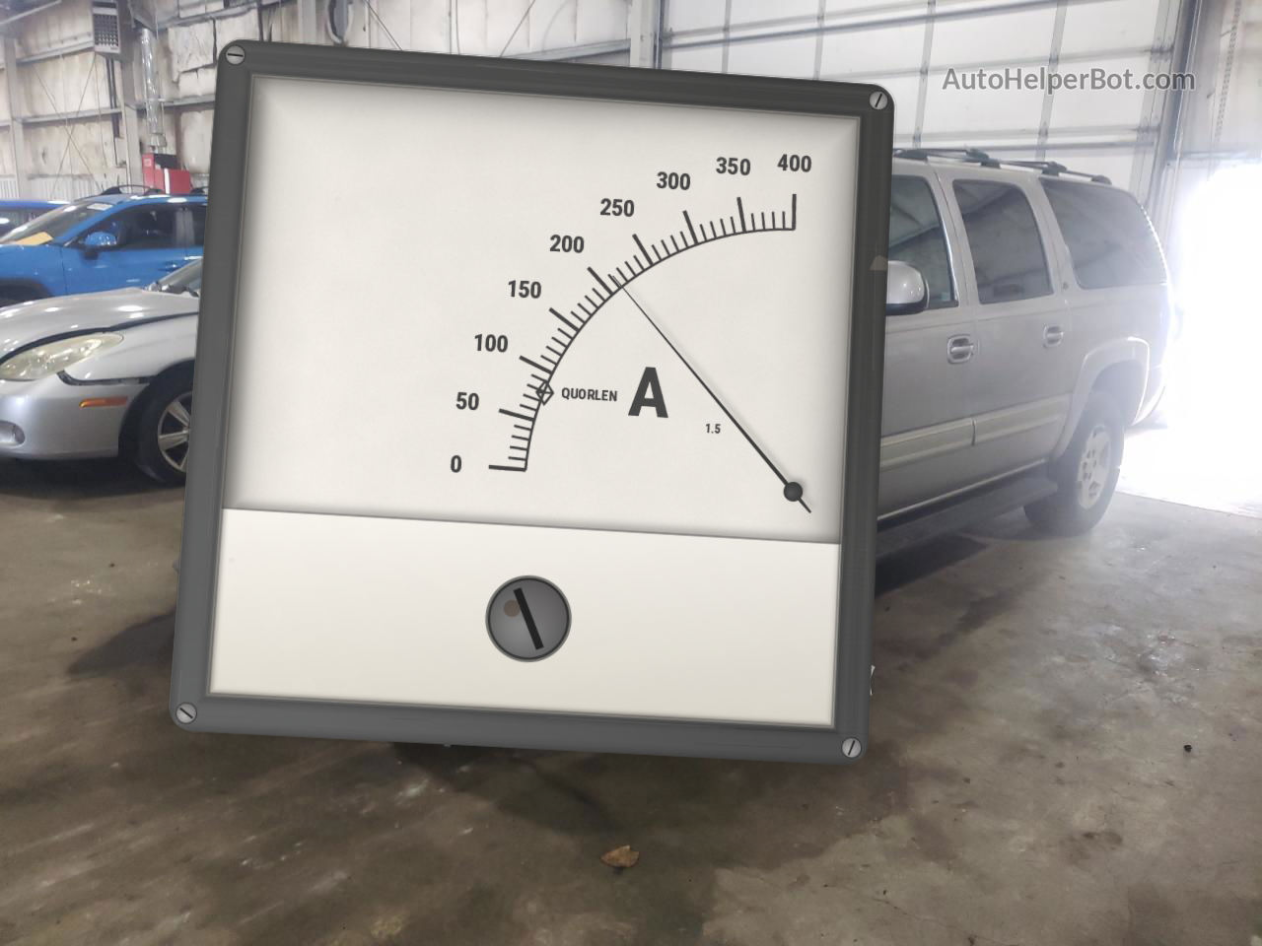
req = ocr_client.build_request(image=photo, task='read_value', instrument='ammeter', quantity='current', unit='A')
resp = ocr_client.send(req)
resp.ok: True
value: 210 A
